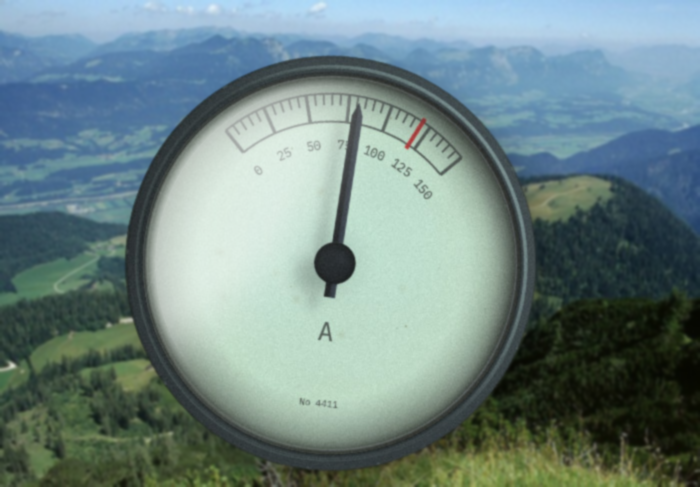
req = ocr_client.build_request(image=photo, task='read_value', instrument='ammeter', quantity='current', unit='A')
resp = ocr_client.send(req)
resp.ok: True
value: 80 A
